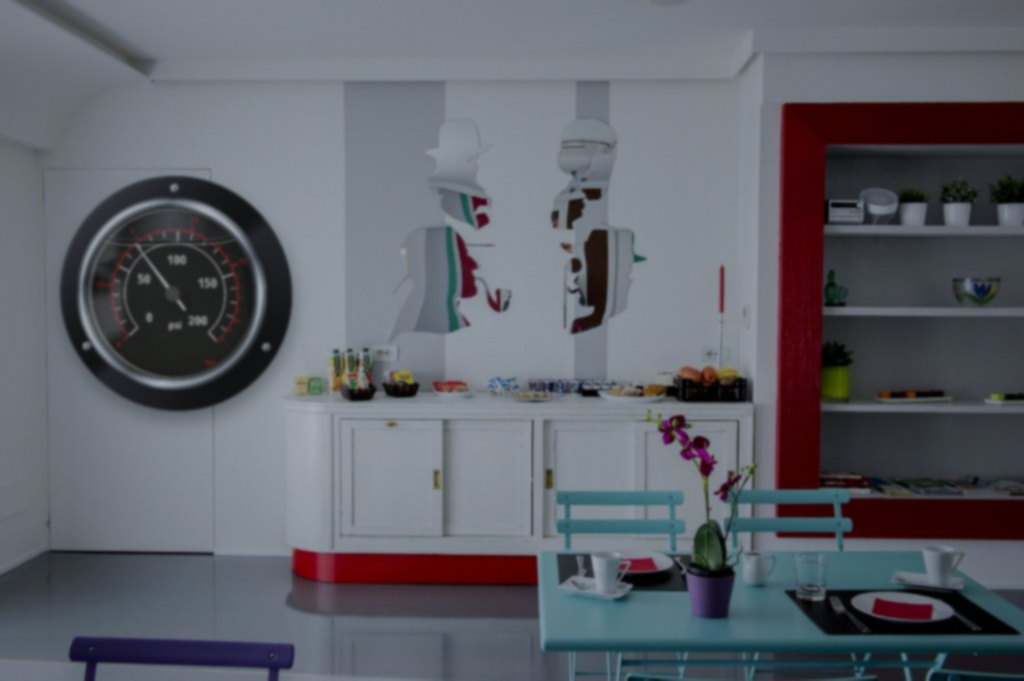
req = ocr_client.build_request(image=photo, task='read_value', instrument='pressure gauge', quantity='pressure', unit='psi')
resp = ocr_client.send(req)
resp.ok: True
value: 70 psi
